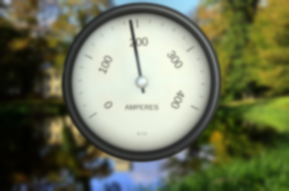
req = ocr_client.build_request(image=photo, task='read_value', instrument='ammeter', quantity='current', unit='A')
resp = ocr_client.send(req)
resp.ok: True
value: 190 A
